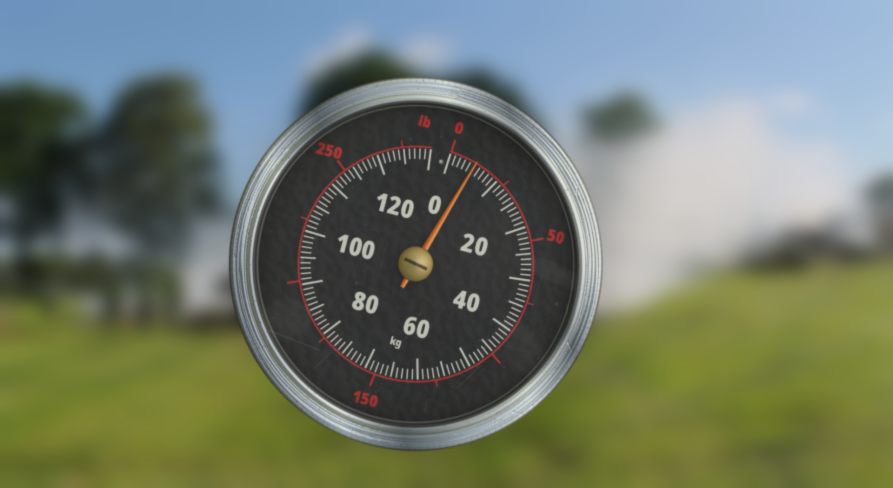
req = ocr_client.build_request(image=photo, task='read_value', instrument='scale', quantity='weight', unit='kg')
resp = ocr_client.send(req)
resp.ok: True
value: 5 kg
